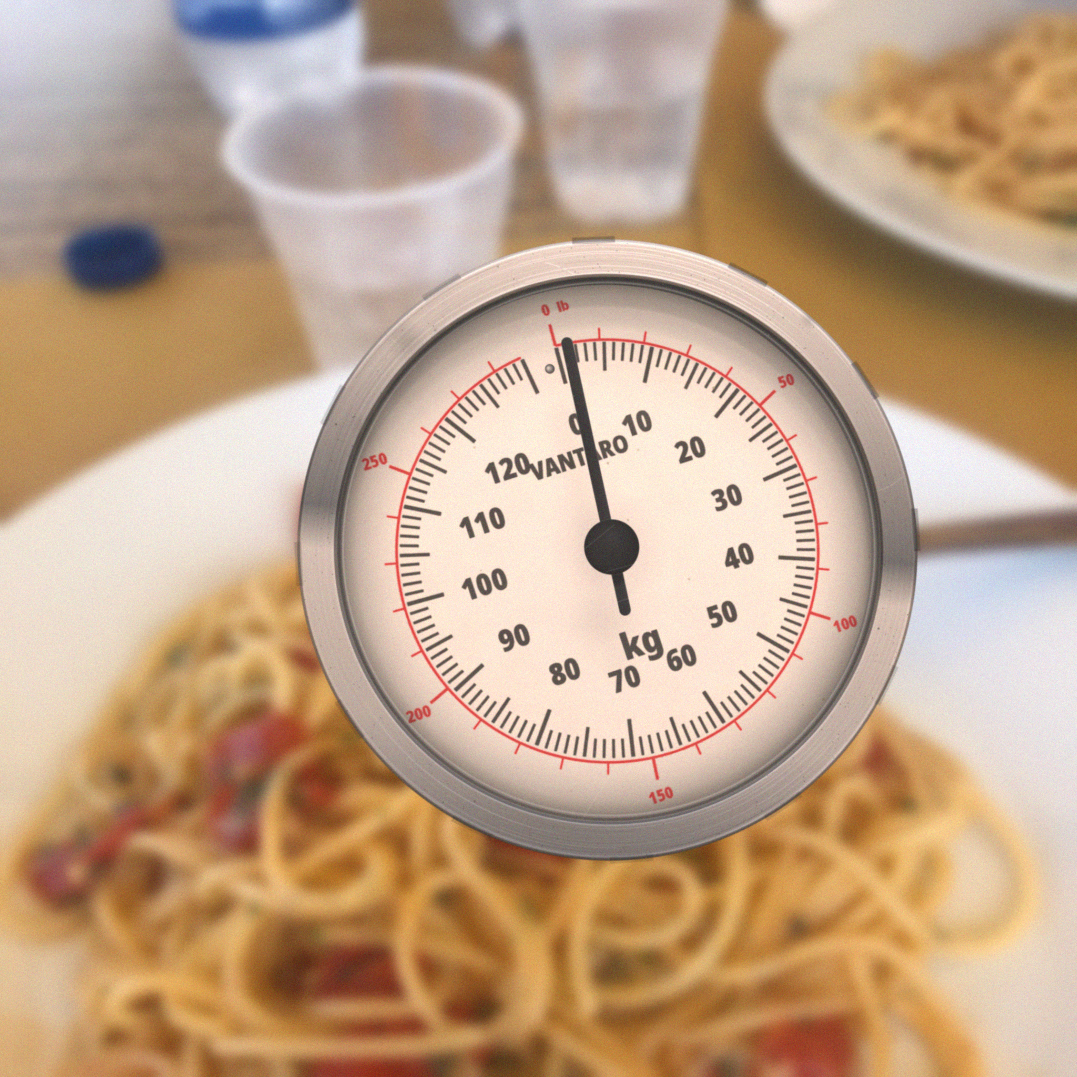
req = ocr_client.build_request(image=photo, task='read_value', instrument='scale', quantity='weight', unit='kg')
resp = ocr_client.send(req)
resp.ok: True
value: 1 kg
